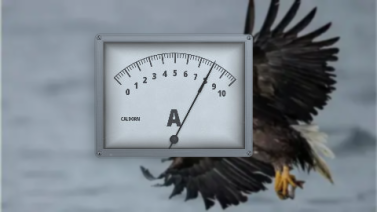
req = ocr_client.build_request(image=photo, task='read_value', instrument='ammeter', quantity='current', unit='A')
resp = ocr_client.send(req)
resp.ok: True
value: 8 A
